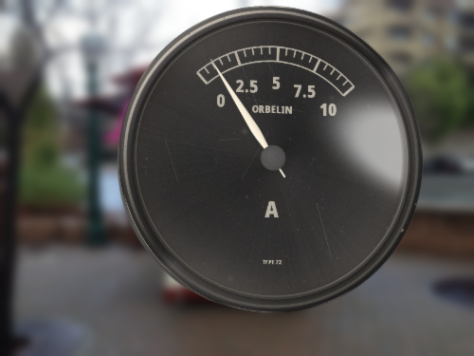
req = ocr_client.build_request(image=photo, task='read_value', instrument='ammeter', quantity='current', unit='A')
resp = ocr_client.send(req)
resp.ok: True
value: 1 A
